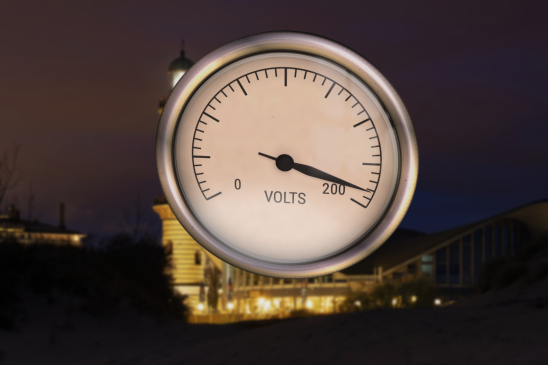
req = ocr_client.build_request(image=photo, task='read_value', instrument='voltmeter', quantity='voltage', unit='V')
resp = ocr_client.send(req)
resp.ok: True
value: 190 V
